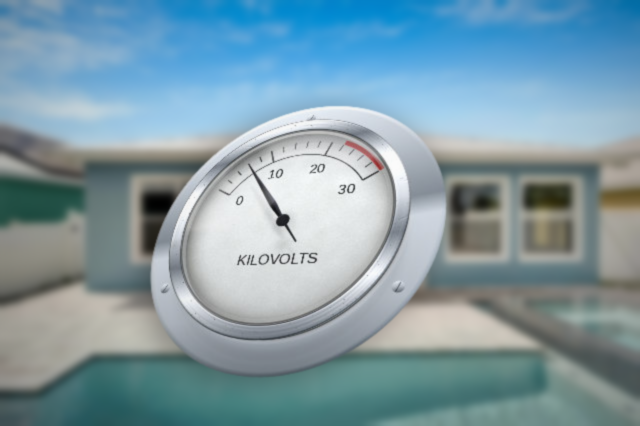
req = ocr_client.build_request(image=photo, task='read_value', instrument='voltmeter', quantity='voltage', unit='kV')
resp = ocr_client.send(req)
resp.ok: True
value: 6 kV
